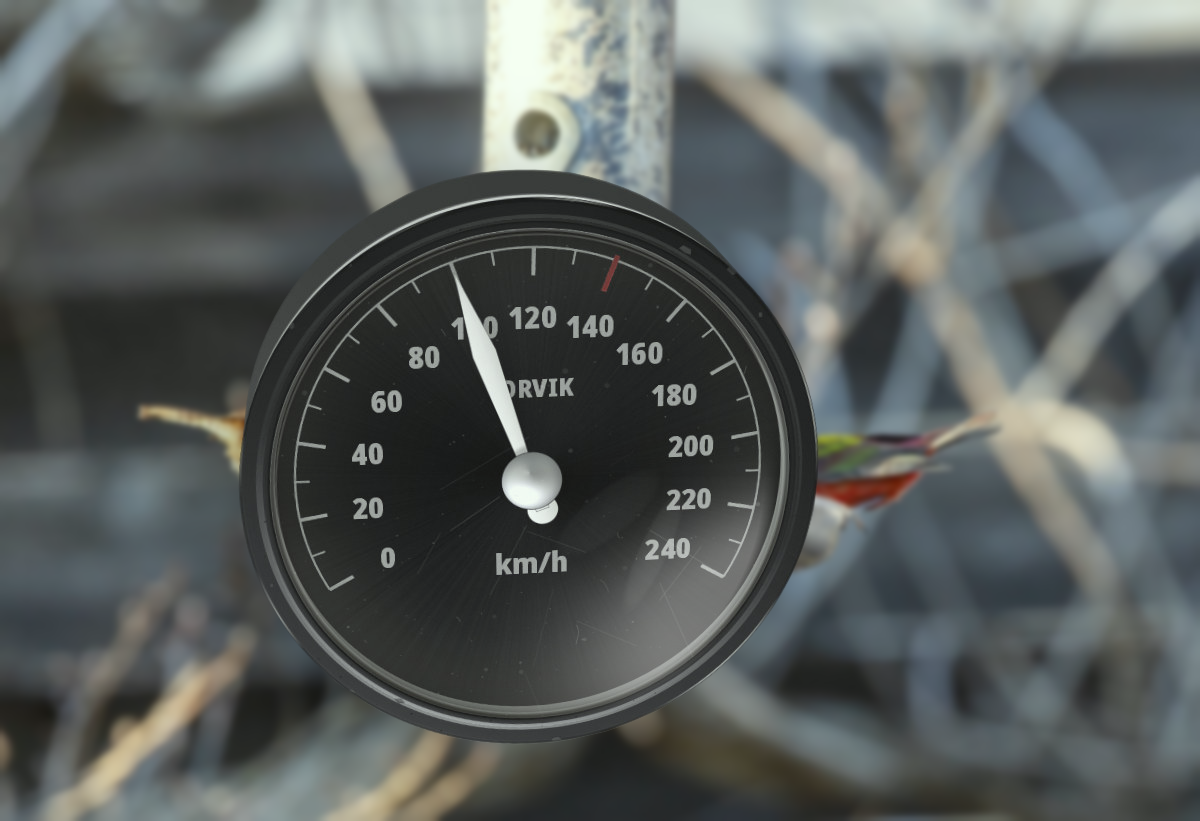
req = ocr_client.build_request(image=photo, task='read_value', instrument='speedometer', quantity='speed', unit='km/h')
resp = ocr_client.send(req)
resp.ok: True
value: 100 km/h
